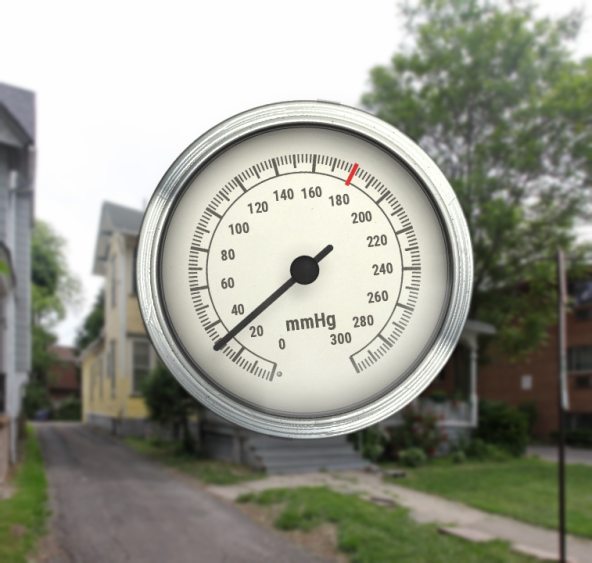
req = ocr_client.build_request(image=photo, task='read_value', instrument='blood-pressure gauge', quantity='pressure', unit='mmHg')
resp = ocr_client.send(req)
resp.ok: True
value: 30 mmHg
